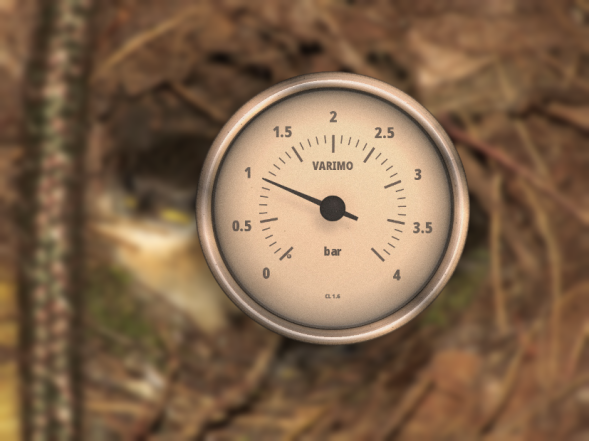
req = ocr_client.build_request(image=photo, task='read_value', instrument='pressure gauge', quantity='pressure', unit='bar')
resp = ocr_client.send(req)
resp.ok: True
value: 1 bar
